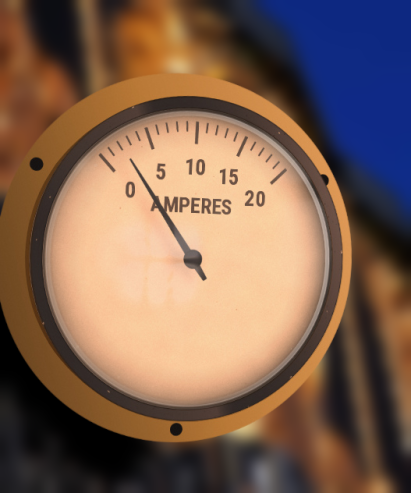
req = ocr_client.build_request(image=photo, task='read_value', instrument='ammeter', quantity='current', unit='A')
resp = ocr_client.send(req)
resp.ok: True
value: 2 A
